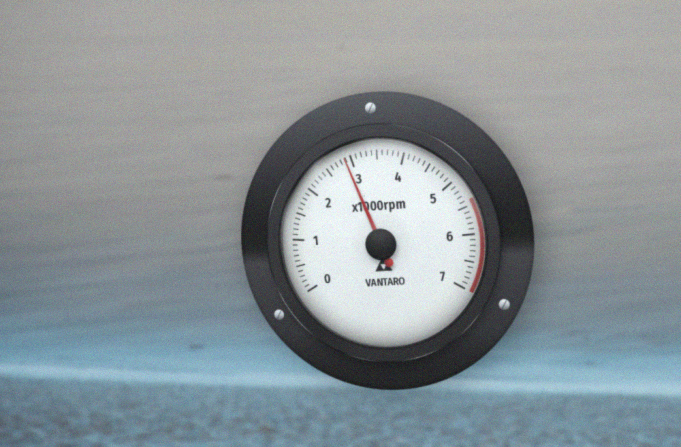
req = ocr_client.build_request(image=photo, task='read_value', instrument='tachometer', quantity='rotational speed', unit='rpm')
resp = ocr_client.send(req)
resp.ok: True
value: 2900 rpm
